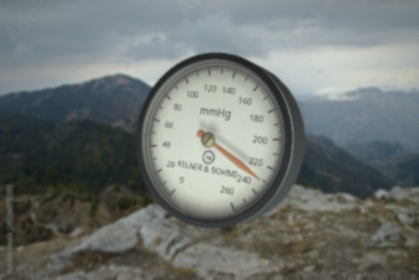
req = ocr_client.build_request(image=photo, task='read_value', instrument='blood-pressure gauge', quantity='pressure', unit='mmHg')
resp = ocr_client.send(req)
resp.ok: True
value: 230 mmHg
